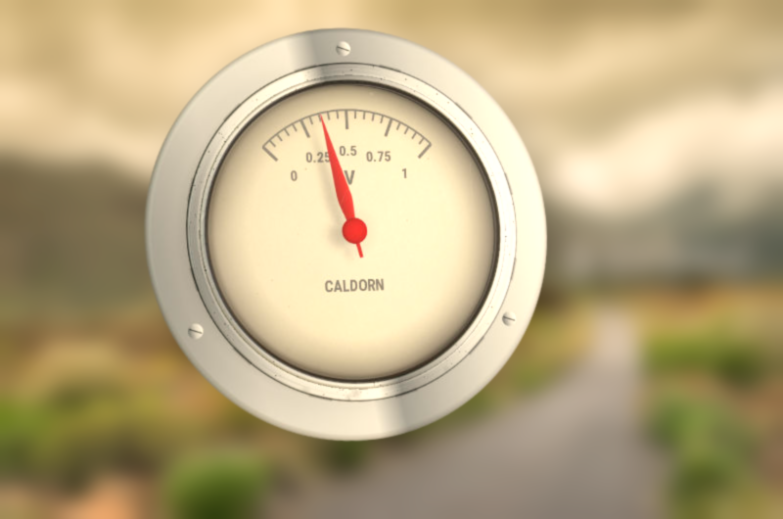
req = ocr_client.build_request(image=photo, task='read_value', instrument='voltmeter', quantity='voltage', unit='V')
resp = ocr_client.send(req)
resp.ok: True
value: 0.35 V
